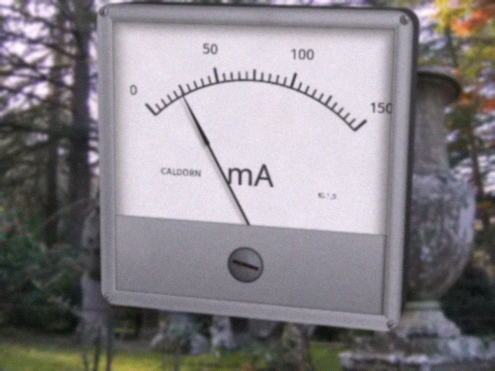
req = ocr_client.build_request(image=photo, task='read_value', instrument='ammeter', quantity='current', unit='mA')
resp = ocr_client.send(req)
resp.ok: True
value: 25 mA
